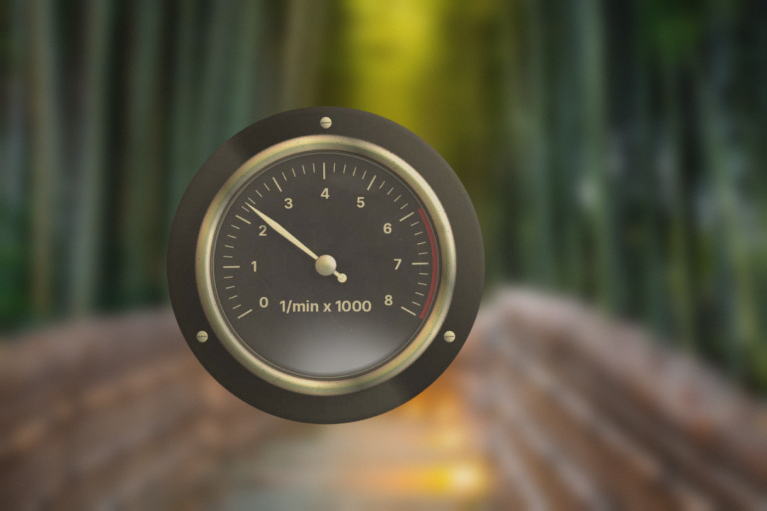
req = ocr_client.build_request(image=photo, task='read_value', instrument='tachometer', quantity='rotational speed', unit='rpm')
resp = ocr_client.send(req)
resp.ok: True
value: 2300 rpm
